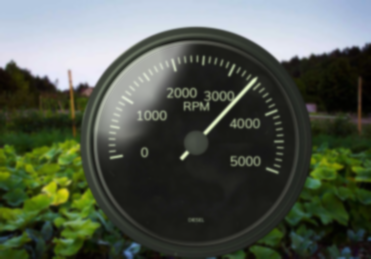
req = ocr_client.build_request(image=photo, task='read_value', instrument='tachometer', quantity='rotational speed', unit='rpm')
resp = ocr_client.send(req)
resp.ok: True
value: 3400 rpm
